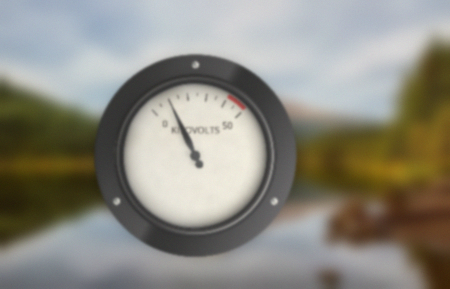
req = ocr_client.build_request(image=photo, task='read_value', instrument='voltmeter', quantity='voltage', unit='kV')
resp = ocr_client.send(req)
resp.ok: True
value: 10 kV
